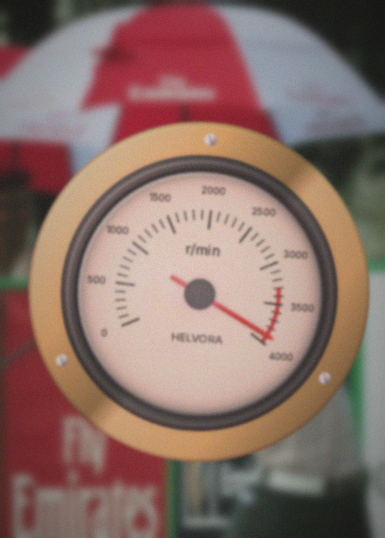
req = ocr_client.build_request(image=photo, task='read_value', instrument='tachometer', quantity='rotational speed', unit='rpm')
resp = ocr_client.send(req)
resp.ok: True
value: 3900 rpm
